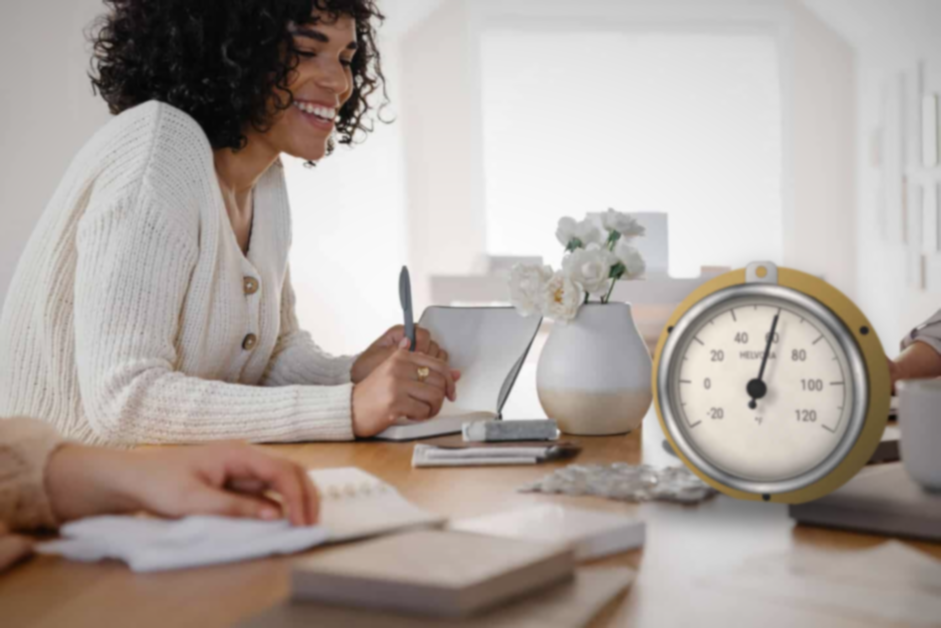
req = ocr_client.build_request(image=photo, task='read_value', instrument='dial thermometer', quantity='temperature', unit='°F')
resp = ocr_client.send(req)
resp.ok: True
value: 60 °F
